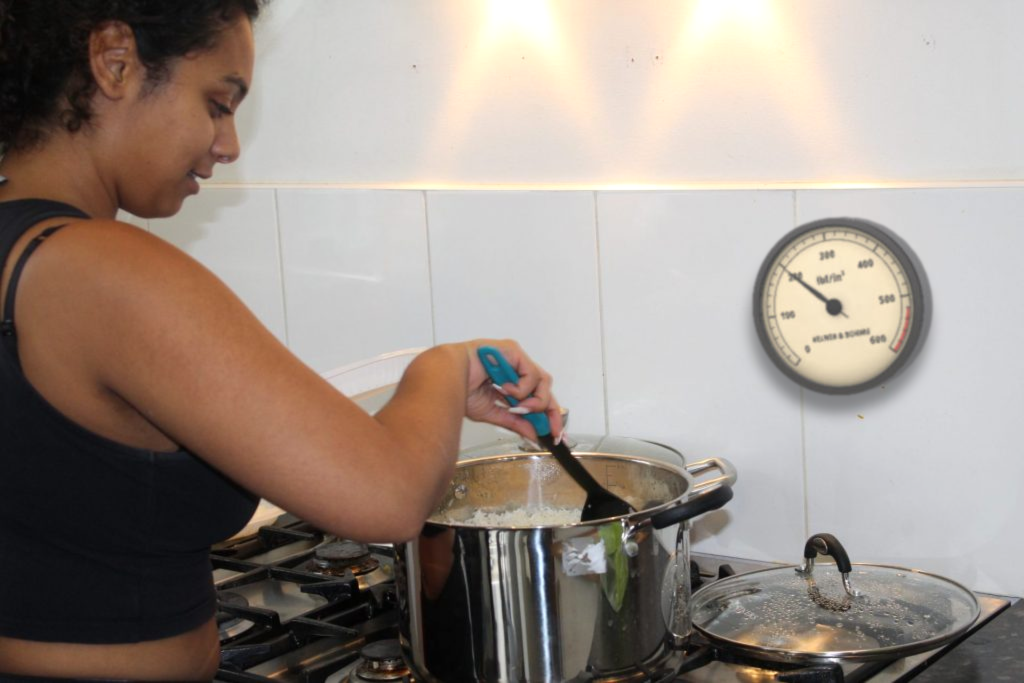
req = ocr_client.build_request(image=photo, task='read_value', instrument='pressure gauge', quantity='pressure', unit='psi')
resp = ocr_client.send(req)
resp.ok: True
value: 200 psi
